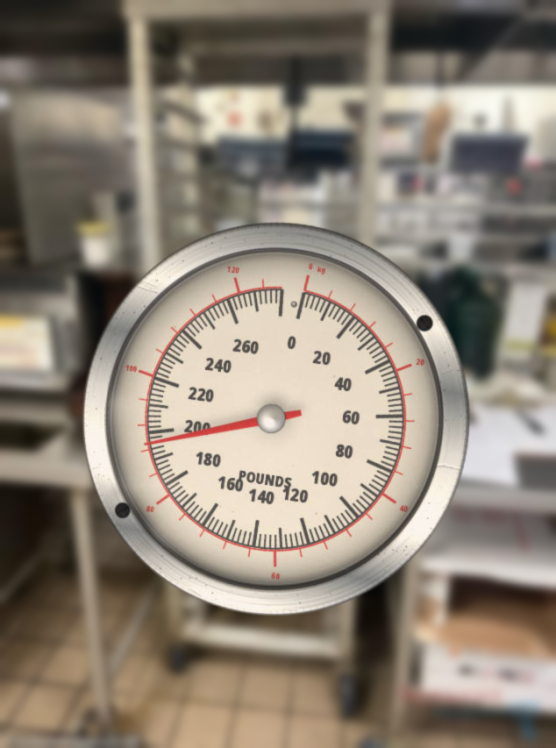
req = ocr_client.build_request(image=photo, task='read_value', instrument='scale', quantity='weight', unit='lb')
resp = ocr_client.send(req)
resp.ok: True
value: 196 lb
